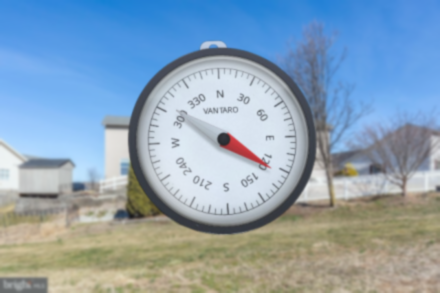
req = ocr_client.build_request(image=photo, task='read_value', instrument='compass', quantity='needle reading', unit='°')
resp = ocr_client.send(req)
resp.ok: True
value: 125 °
